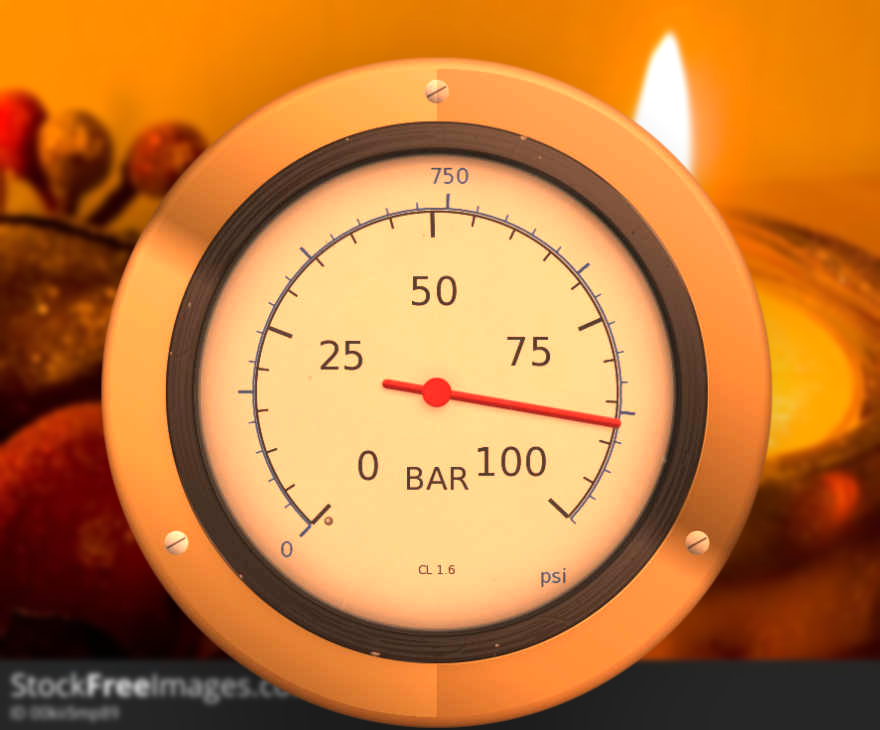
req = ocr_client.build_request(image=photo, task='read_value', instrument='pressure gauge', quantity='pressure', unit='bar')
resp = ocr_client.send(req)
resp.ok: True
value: 87.5 bar
